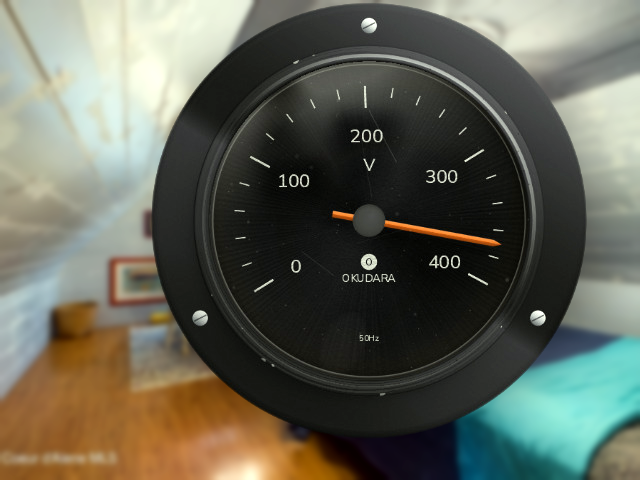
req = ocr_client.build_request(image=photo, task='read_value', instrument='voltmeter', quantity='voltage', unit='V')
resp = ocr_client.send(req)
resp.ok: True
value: 370 V
